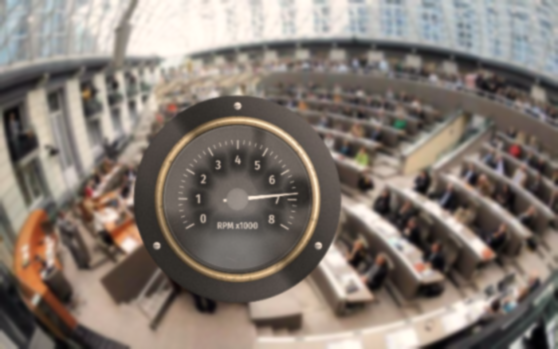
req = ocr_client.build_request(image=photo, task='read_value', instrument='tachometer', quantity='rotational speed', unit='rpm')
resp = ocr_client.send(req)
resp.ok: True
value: 6800 rpm
